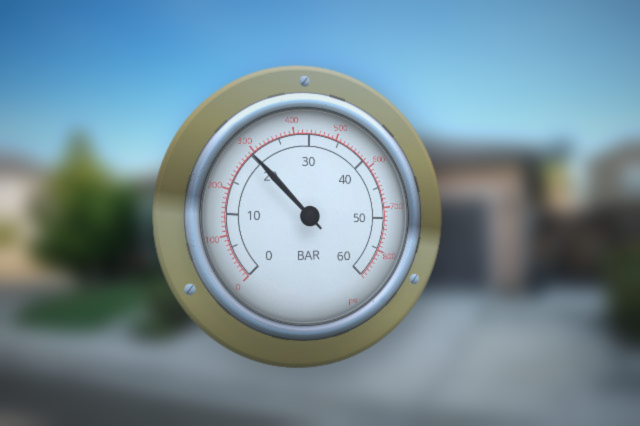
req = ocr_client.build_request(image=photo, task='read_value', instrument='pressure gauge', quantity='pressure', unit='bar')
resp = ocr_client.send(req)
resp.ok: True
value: 20 bar
